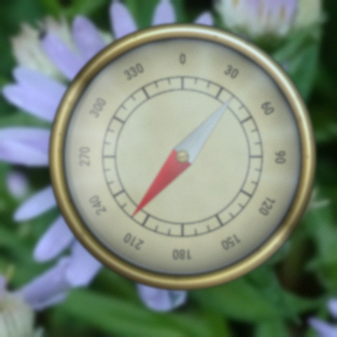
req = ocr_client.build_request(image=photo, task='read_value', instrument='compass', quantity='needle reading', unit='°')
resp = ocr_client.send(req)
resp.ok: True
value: 220 °
